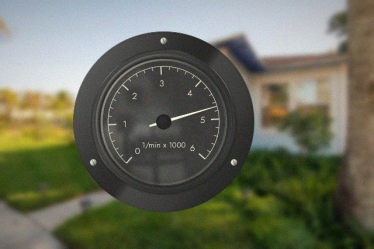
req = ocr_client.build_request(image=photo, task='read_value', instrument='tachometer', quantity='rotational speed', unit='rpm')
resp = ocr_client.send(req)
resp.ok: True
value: 4700 rpm
